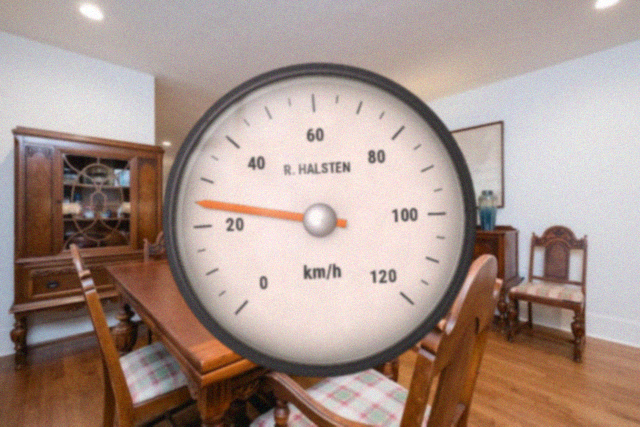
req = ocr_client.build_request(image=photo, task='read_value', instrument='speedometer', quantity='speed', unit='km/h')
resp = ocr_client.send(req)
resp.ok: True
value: 25 km/h
